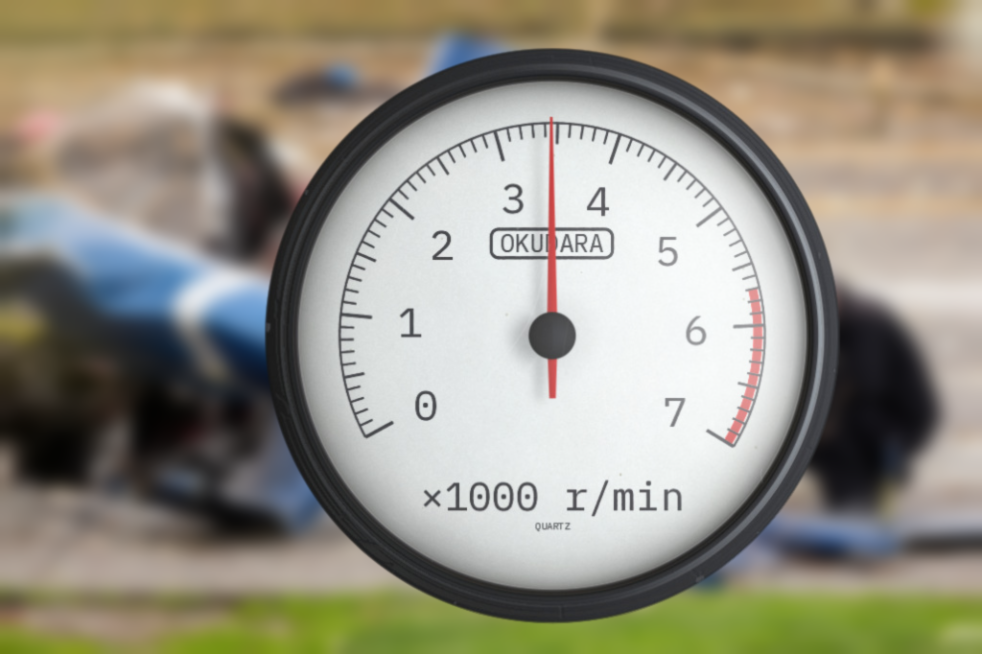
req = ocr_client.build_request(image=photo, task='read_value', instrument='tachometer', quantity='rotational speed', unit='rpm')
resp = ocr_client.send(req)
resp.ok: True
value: 3450 rpm
